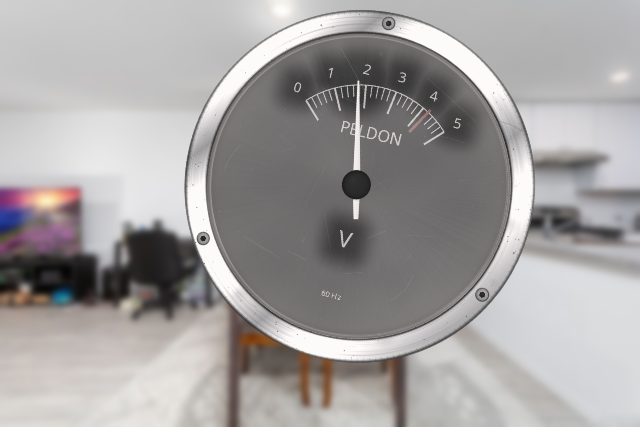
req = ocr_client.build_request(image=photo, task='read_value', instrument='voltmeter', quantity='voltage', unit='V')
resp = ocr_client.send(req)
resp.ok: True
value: 1.8 V
